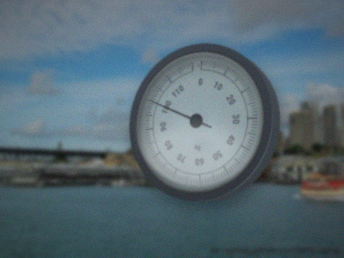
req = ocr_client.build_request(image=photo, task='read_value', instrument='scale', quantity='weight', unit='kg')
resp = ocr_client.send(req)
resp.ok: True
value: 100 kg
